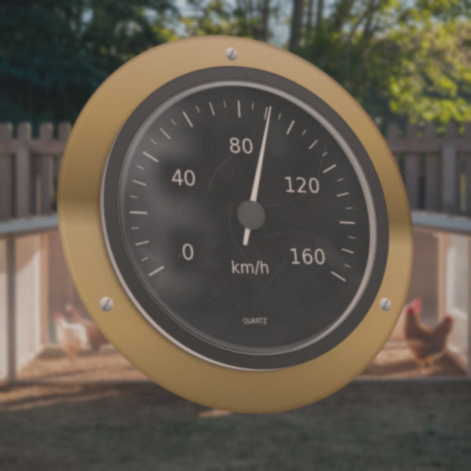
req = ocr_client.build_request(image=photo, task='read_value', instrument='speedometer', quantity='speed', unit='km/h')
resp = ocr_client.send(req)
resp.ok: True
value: 90 km/h
